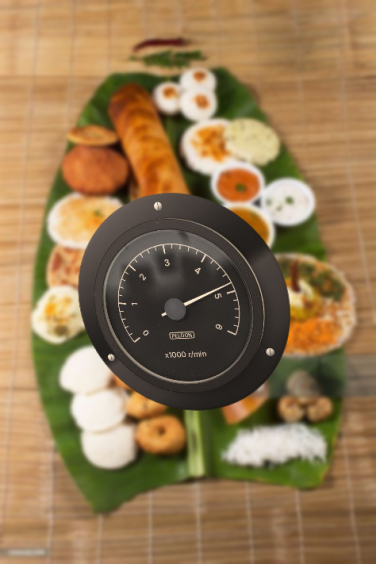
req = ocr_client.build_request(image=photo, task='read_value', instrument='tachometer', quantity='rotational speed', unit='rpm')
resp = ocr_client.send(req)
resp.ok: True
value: 4800 rpm
